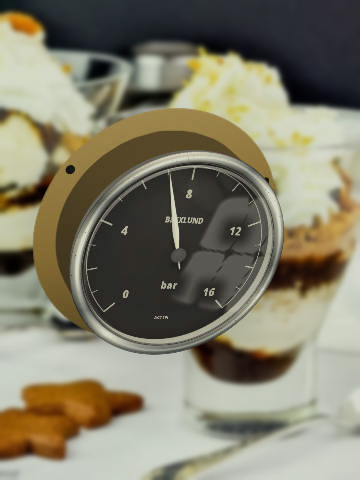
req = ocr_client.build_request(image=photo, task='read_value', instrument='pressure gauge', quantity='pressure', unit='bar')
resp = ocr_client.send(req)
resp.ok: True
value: 7 bar
